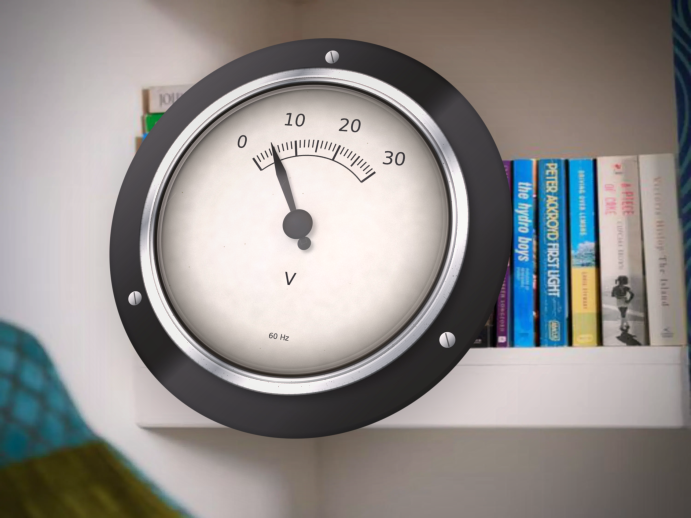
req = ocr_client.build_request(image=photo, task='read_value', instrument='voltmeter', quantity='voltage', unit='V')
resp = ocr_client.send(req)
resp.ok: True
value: 5 V
